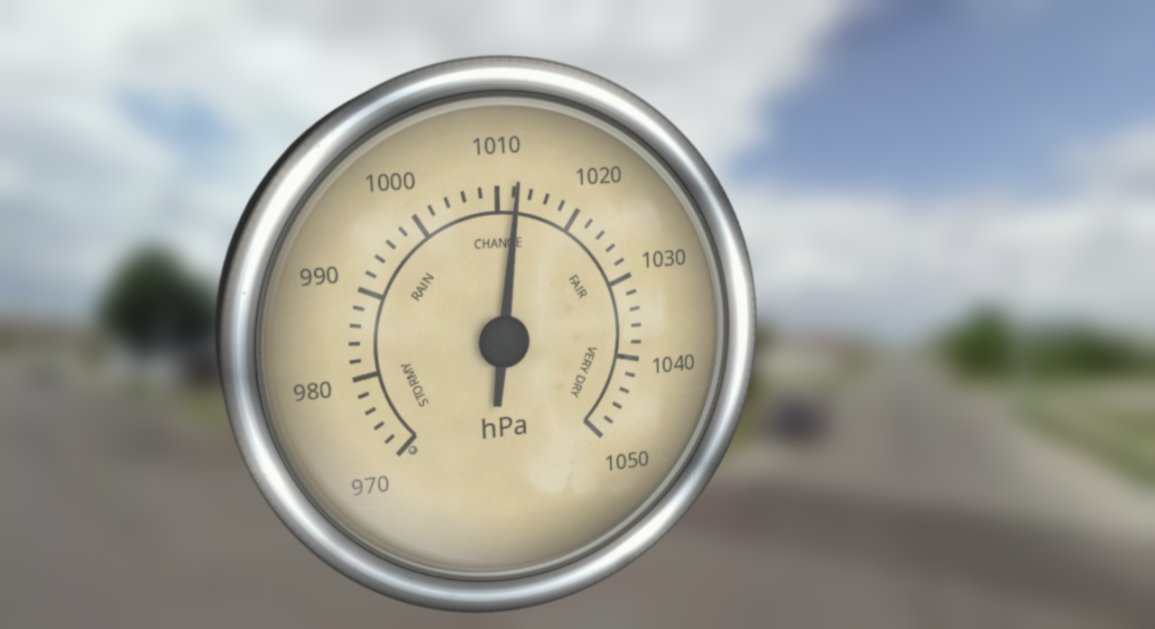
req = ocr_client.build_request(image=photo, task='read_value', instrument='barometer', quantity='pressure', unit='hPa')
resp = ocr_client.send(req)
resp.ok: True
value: 1012 hPa
